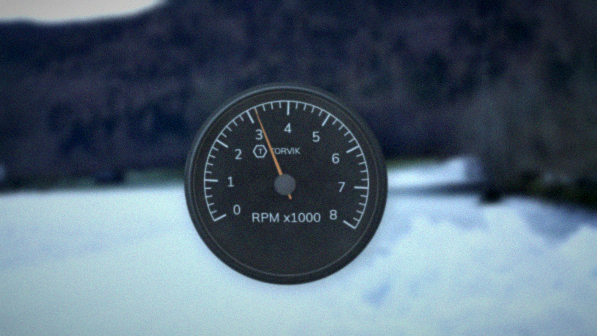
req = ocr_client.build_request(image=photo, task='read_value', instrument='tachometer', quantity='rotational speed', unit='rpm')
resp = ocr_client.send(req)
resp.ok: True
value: 3200 rpm
